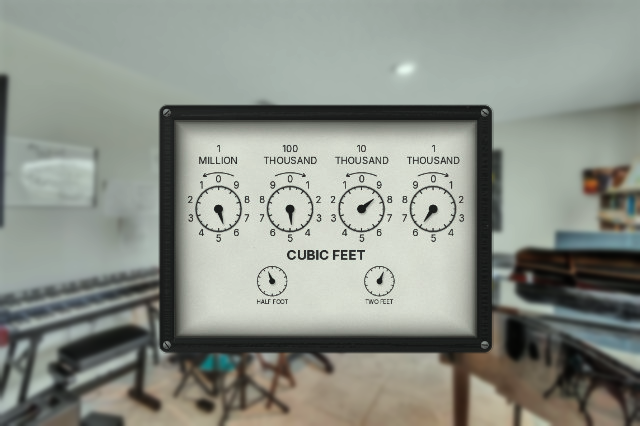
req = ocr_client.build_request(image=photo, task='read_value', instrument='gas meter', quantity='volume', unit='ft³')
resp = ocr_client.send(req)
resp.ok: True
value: 548600 ft³
